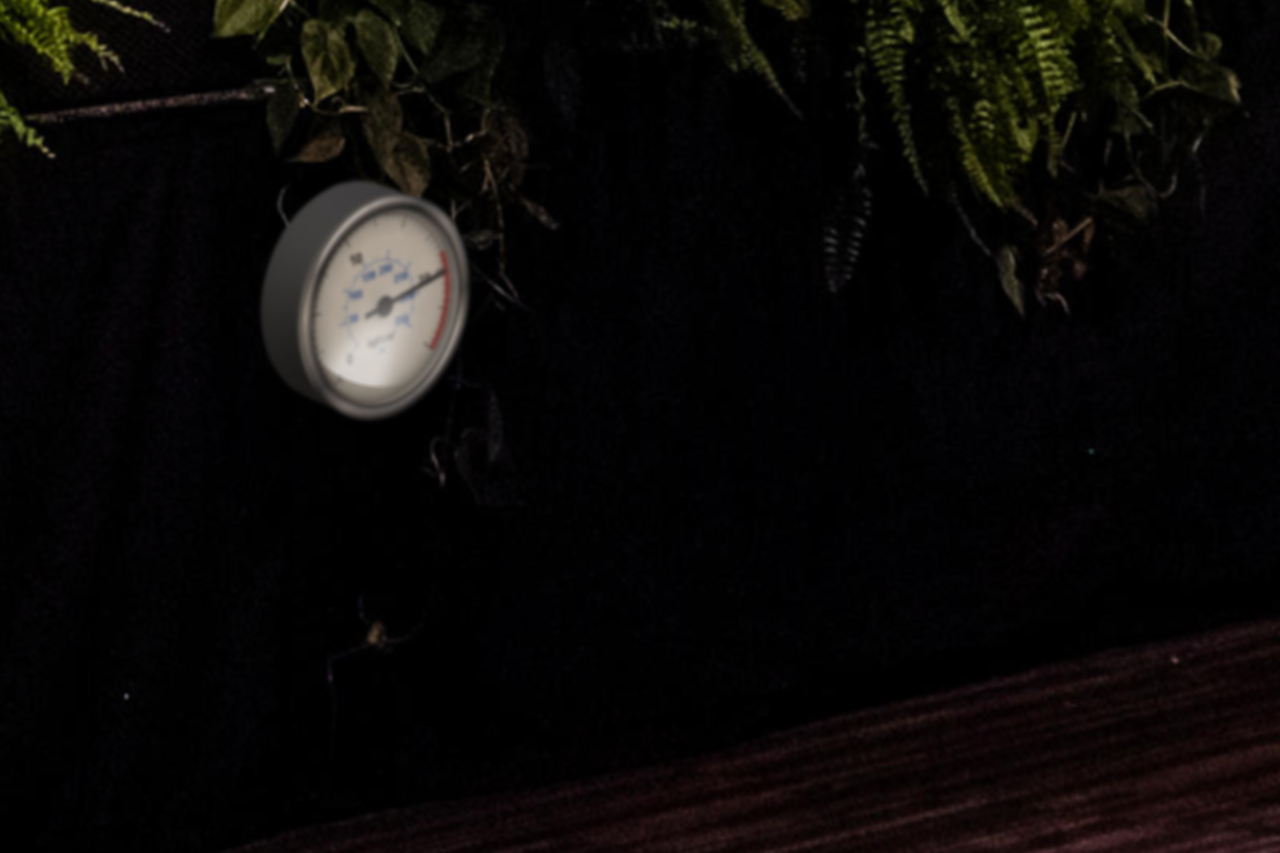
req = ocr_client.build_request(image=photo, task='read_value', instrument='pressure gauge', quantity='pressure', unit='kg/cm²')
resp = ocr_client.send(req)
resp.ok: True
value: 20 kg/cm²
